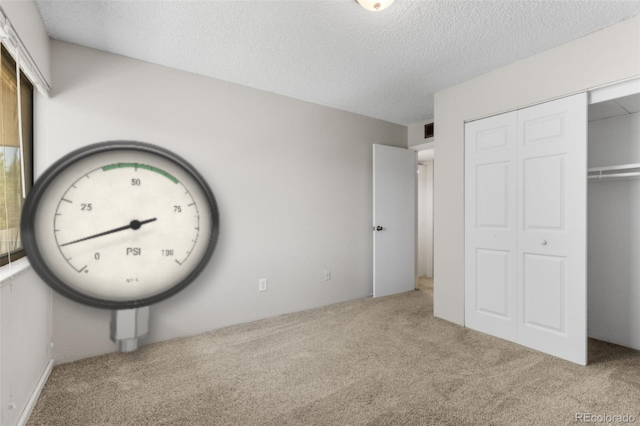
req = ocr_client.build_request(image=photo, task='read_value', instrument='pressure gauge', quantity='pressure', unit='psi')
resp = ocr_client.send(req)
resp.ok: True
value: 10 psi
